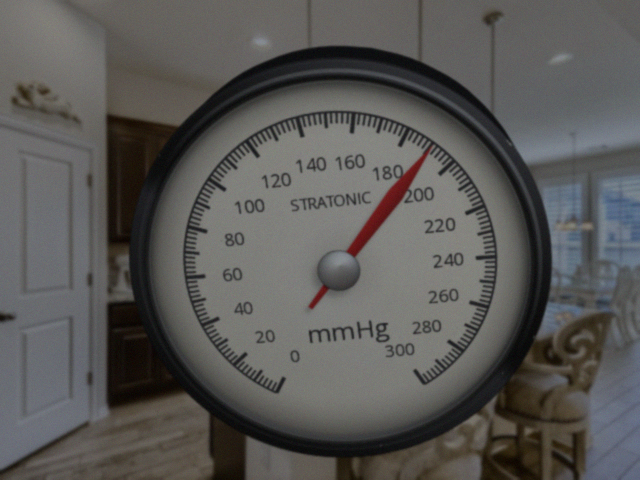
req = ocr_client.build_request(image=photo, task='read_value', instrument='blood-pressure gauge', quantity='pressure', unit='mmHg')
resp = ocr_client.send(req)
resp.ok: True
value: 190 mmHg
